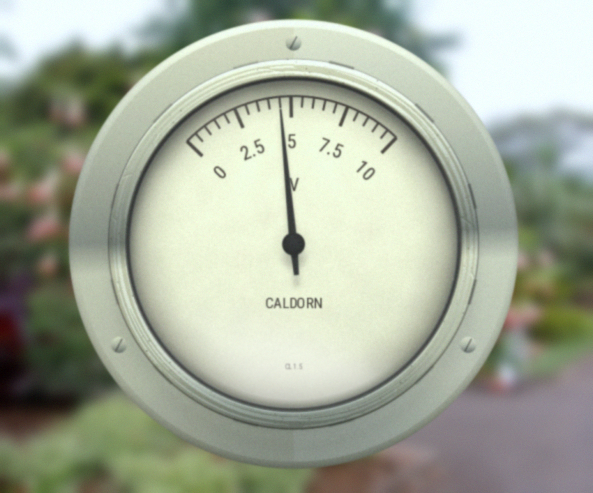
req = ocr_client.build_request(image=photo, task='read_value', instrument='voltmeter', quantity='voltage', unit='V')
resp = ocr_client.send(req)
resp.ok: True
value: 4.5 V
